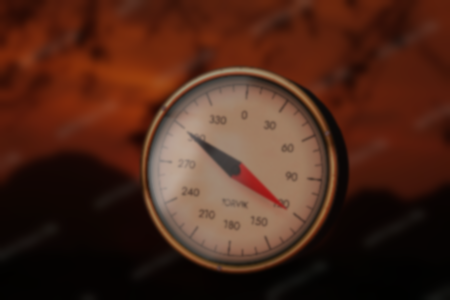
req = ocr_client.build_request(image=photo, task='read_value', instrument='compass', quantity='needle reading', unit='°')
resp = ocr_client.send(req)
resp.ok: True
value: 120 °
